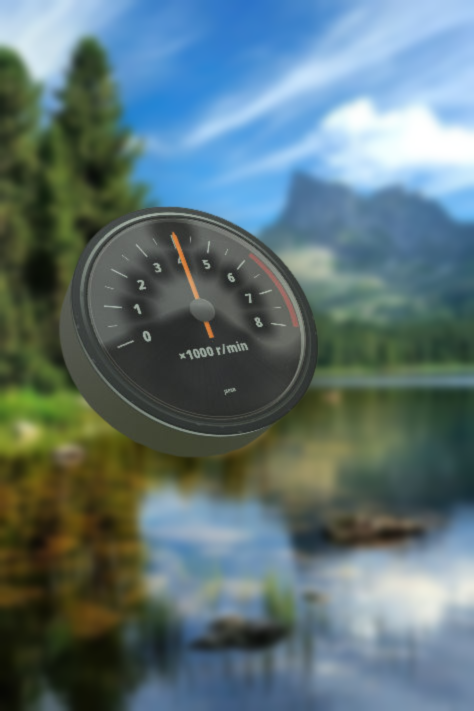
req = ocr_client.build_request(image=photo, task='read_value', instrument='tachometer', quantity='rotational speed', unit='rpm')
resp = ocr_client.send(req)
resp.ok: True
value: 4000 rpm
